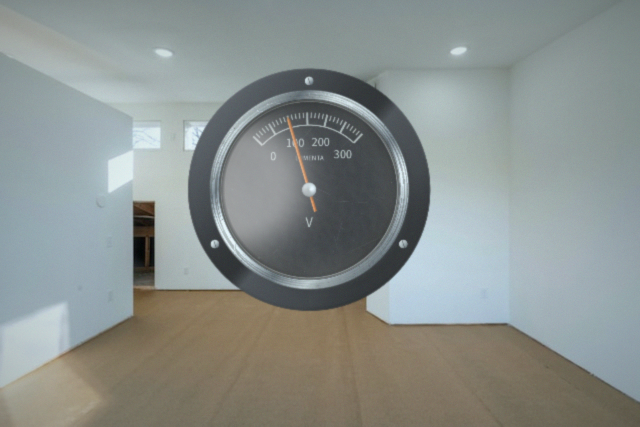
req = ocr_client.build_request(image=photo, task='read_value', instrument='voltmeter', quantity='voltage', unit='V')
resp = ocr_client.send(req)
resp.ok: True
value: 100 V
